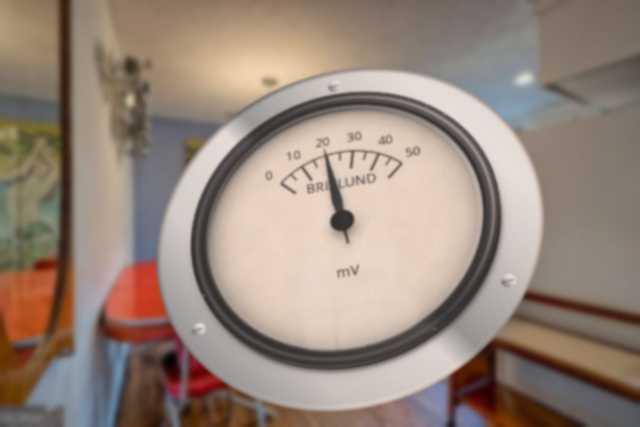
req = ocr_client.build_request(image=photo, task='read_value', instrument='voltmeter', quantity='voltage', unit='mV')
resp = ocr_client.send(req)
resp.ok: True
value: 20 mV
